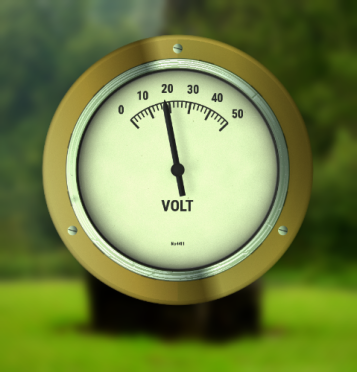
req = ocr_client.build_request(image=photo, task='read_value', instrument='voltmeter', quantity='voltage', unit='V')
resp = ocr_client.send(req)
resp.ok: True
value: 18 V
